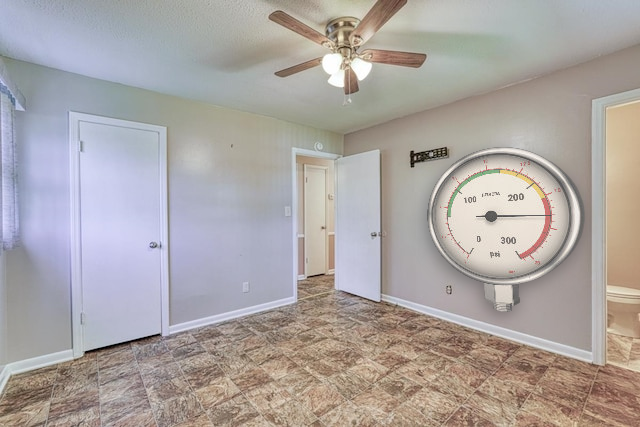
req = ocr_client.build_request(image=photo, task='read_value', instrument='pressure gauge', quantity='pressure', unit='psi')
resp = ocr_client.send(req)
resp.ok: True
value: 240 psi
